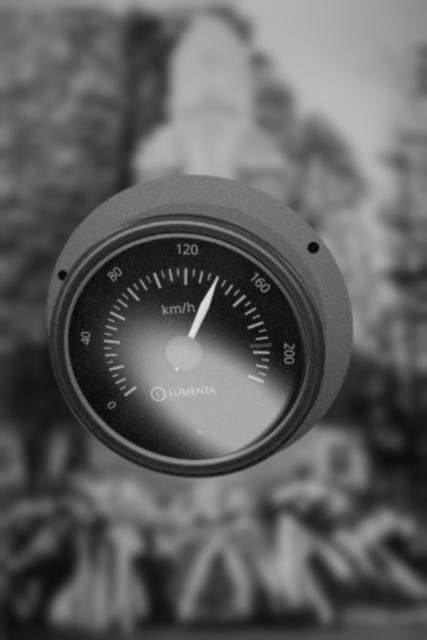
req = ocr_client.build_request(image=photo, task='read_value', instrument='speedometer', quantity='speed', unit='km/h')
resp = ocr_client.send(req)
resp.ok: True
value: 140 km/h
